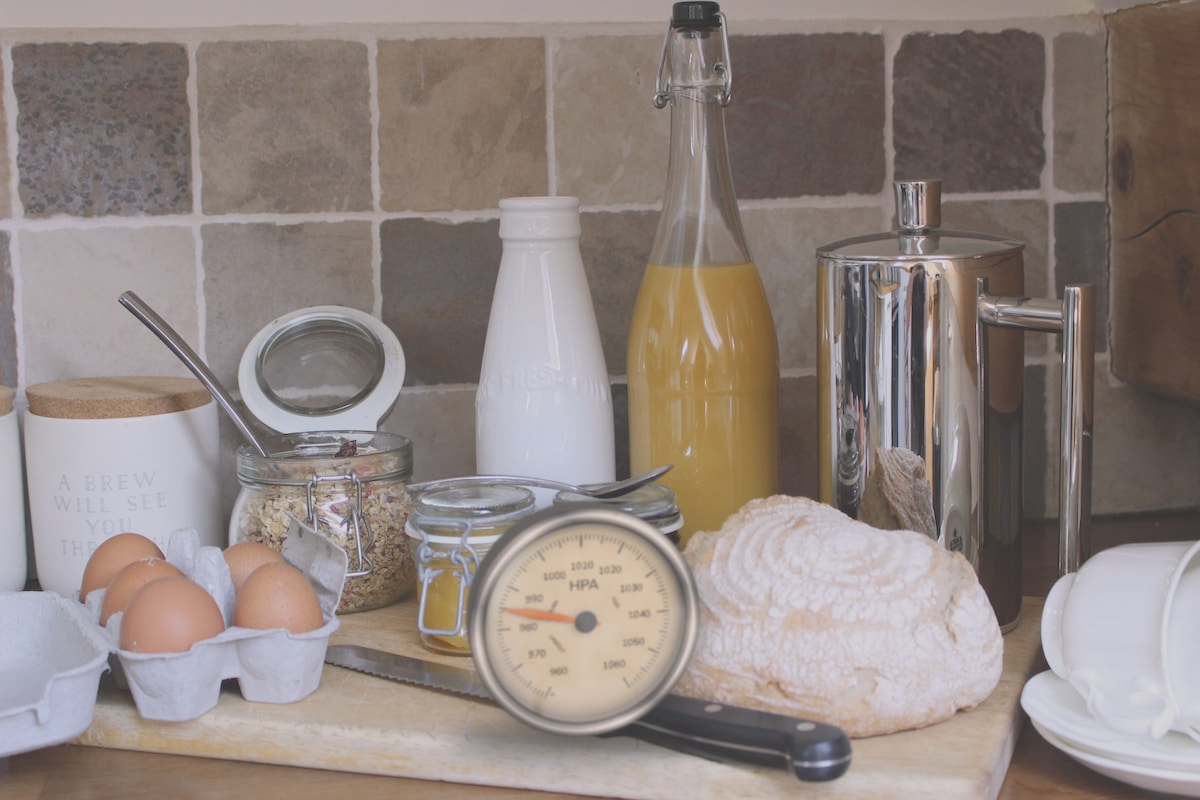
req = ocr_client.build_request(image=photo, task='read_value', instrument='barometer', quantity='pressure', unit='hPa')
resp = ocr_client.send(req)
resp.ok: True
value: 985 hPa
